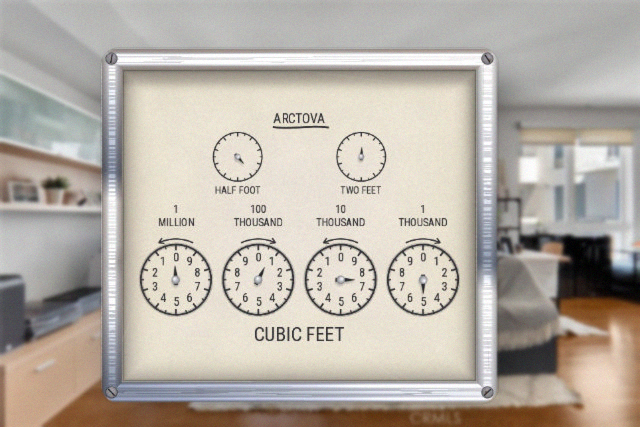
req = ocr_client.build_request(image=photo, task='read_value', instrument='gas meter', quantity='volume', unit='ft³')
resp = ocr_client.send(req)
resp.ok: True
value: 7500 ft³
